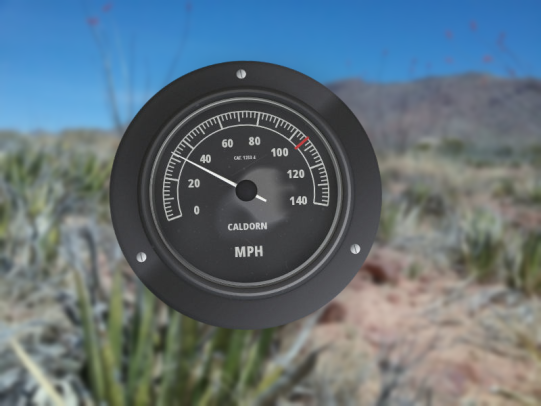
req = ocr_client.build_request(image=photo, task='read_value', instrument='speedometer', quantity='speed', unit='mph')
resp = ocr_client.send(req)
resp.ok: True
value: 32 mph
